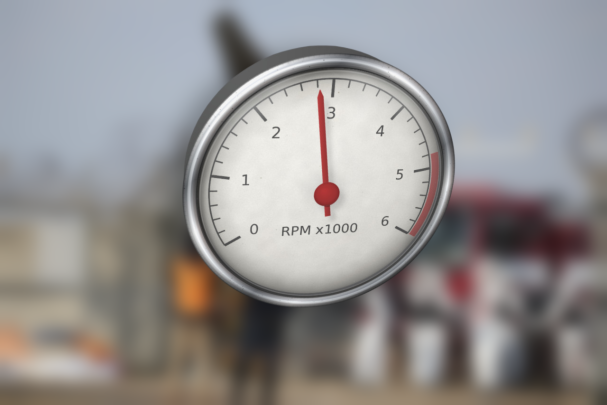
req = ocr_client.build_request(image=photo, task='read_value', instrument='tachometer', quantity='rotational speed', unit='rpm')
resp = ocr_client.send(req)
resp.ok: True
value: 2800 rpm
